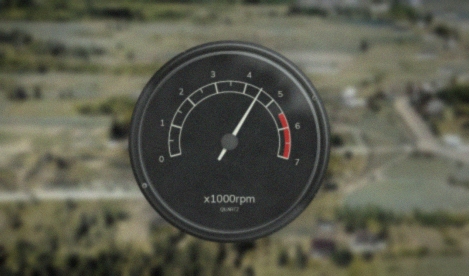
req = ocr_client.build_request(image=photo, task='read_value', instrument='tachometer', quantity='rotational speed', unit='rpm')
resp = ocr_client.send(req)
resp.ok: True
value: 4500 rpm
